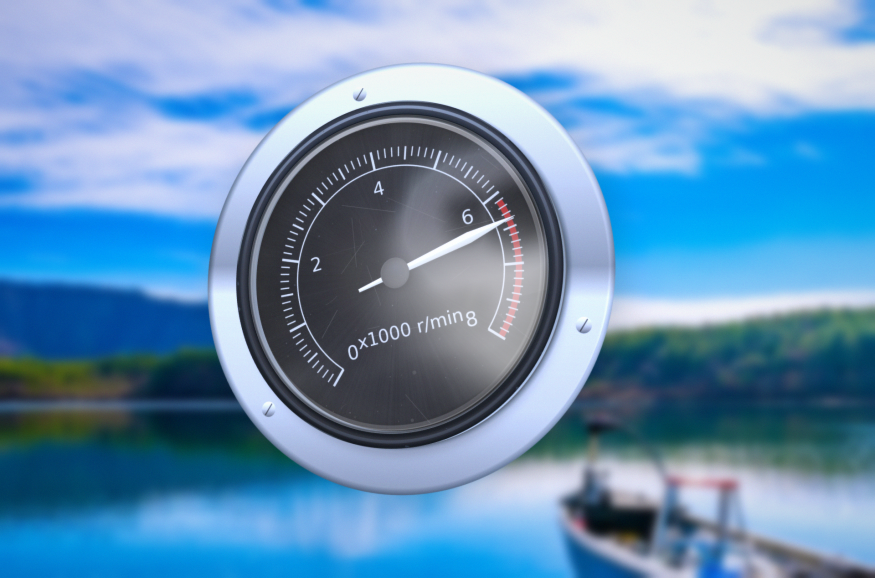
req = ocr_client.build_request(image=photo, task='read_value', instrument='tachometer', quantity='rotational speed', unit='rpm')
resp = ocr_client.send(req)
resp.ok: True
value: 6400 rpm
